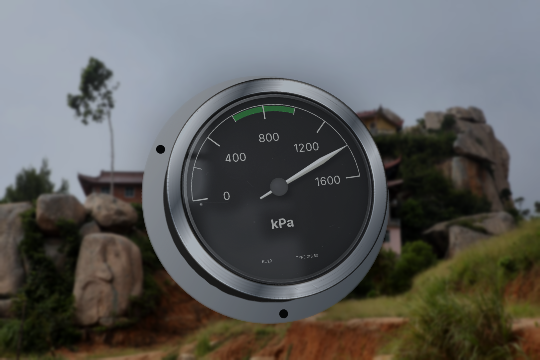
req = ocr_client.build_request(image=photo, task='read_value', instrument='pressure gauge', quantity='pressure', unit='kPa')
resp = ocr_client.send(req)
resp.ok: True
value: 1400 kPa
